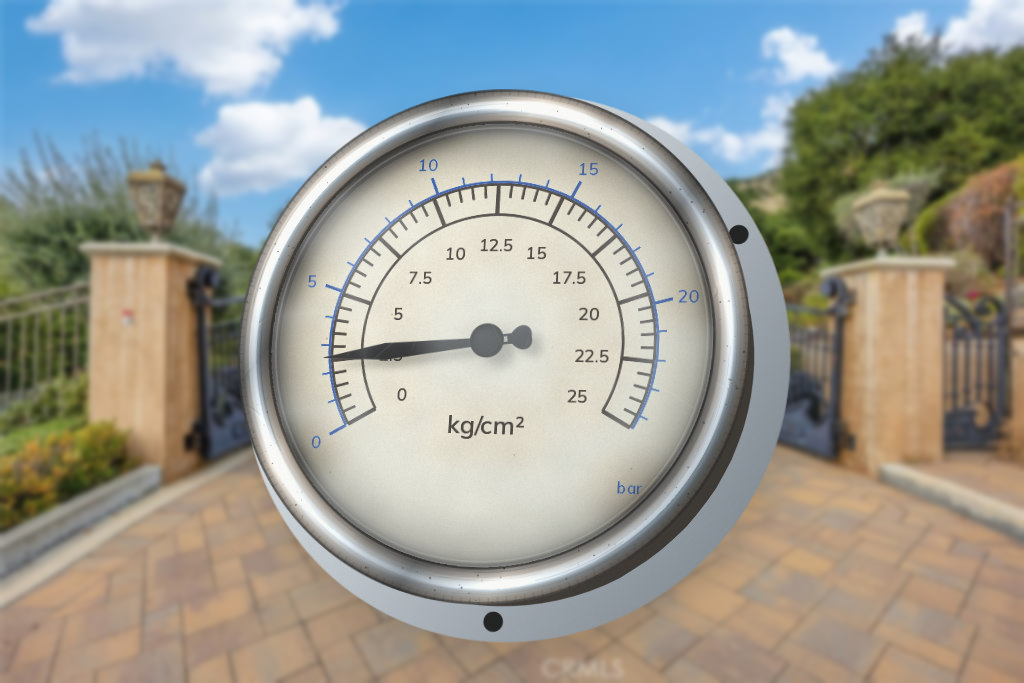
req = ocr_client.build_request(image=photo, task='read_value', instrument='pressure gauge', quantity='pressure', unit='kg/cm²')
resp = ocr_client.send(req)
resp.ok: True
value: 2.5 kg/cm²
